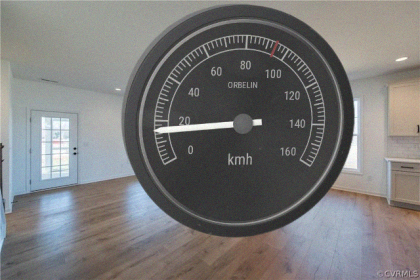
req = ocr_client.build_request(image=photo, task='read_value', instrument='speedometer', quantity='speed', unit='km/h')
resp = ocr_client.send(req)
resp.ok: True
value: 16 km/h
